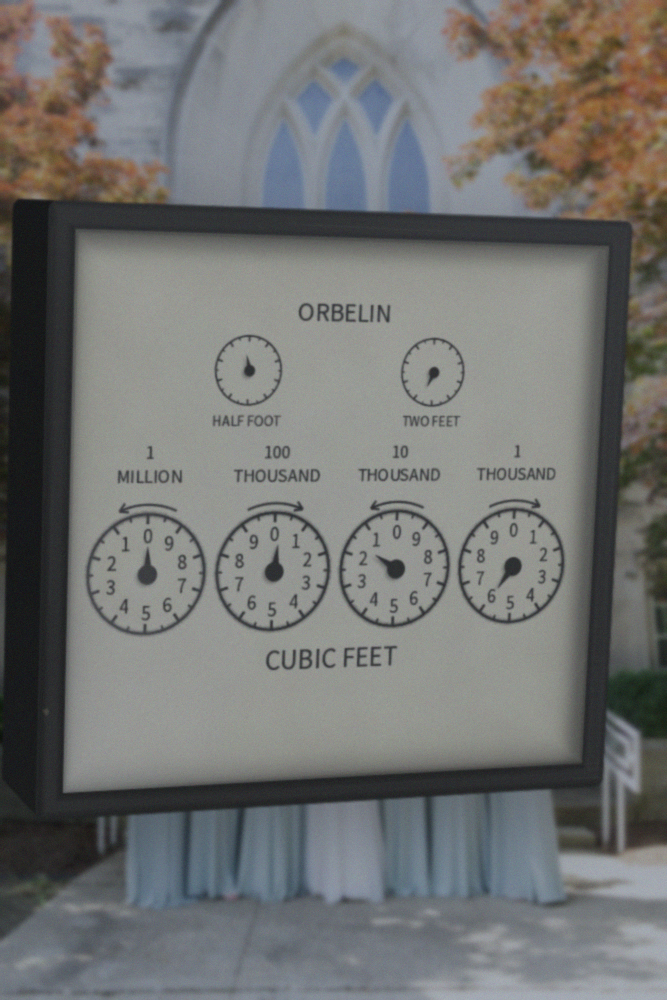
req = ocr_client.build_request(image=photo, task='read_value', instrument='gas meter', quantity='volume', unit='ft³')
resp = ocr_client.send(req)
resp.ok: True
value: 1600 ft³
